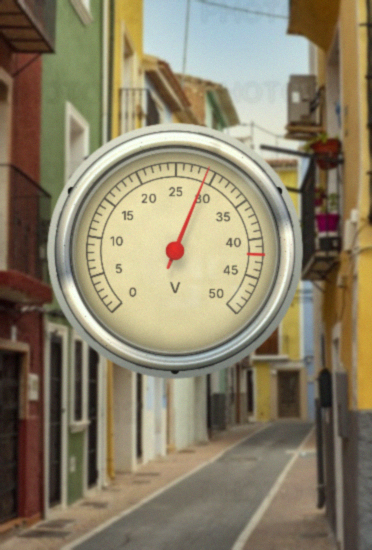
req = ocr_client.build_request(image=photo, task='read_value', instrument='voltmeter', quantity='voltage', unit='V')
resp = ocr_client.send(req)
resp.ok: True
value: 29 V
